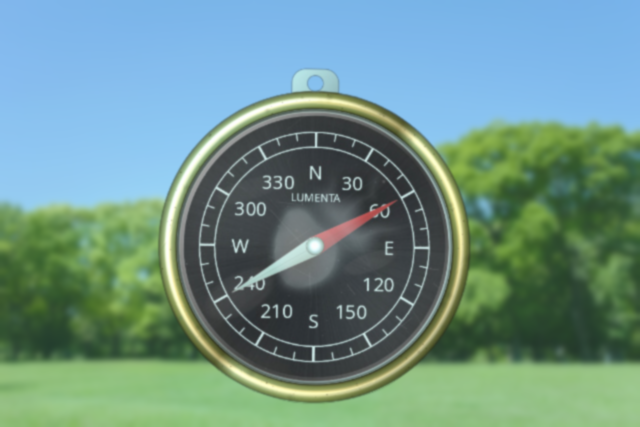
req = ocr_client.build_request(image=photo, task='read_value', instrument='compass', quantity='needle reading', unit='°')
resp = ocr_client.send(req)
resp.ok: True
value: 60 °
